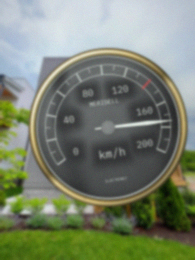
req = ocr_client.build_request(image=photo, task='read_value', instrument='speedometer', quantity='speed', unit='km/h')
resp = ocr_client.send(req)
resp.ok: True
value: 175 km/h
